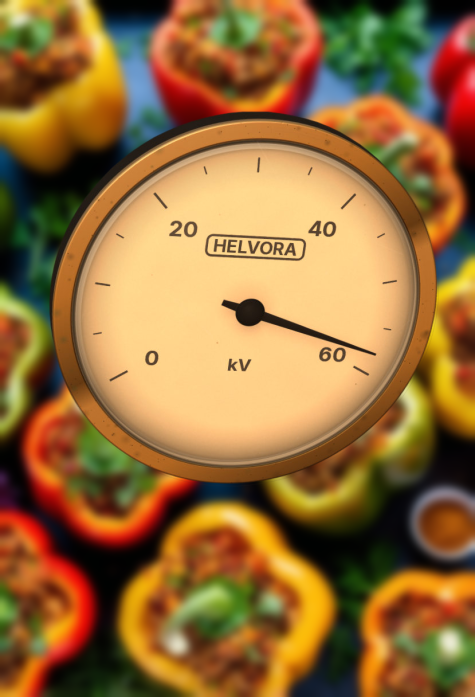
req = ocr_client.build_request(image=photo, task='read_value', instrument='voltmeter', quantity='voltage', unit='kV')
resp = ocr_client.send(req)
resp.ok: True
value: 57.5 kV
